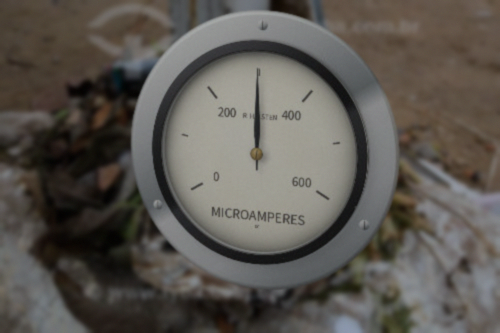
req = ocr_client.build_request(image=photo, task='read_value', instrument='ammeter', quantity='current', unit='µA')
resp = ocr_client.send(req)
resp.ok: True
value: 300 µA
